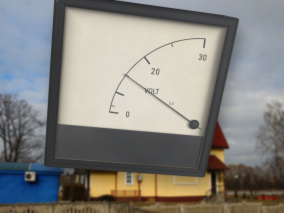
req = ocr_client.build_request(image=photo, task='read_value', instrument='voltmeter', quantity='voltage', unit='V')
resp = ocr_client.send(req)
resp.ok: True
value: 15 V
